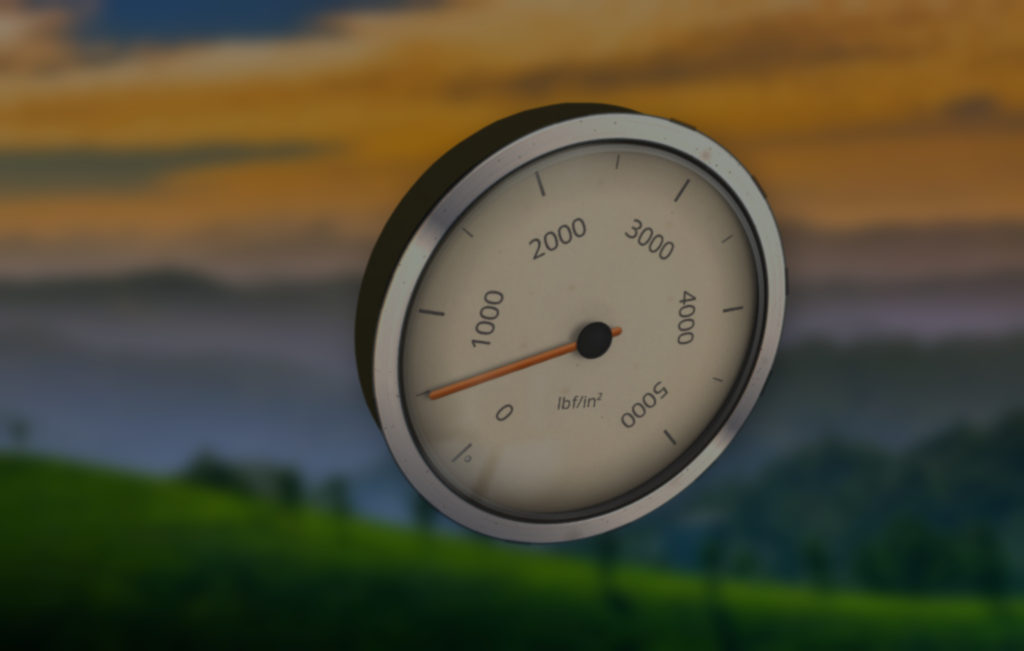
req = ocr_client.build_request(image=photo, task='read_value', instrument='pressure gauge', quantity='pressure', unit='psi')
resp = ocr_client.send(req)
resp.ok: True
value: 500 psi
